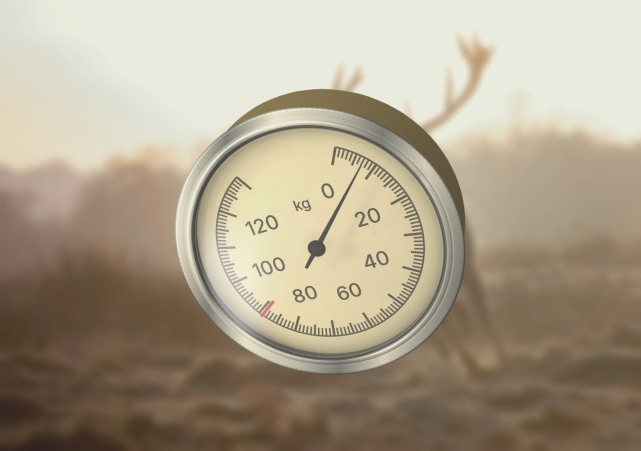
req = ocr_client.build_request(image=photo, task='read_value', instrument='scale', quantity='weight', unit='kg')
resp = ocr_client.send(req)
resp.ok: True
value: 7 kg
